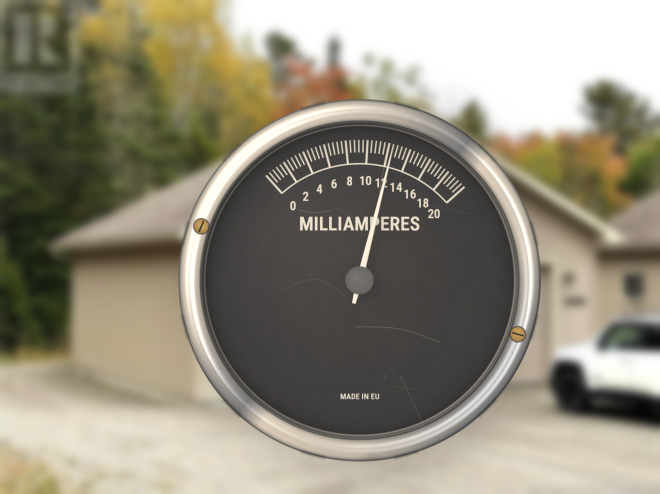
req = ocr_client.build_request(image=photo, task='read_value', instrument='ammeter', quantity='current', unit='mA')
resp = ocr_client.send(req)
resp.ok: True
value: 12.4 mA
